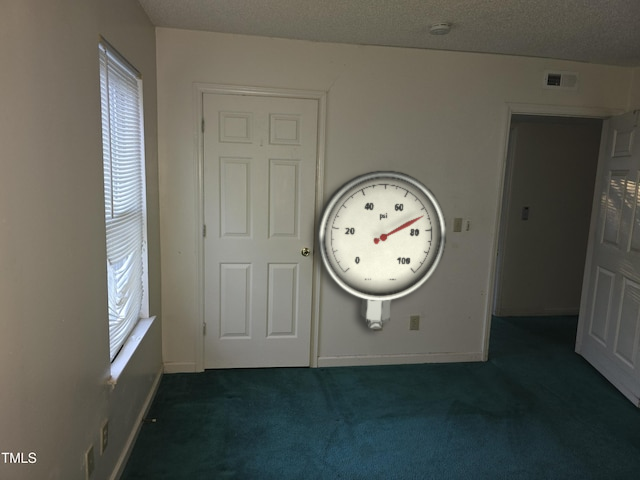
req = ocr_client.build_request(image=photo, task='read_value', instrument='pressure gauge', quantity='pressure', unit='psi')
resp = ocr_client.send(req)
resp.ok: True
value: 72.5 psi
